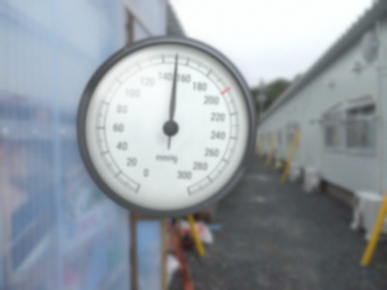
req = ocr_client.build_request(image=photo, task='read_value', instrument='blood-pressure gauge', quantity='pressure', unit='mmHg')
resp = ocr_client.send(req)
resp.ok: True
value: 150 mmHg
